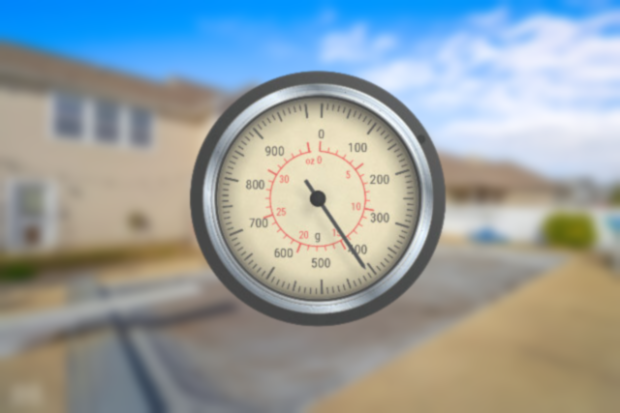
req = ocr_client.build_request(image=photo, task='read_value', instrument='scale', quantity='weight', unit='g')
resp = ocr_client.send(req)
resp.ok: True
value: 410 g
